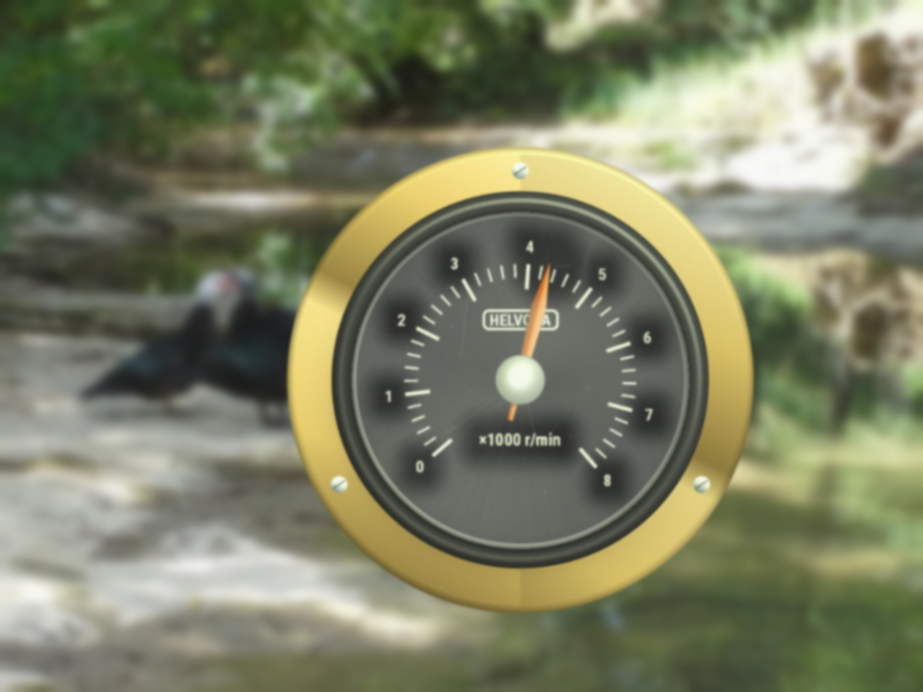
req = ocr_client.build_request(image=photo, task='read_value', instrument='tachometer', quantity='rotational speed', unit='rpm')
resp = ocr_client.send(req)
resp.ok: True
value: 4300 rpm
